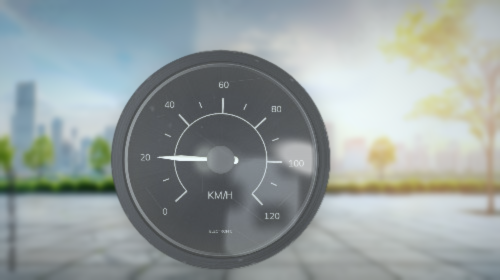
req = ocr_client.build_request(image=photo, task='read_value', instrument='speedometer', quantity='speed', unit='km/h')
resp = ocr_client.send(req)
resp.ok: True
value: 20 km/h
